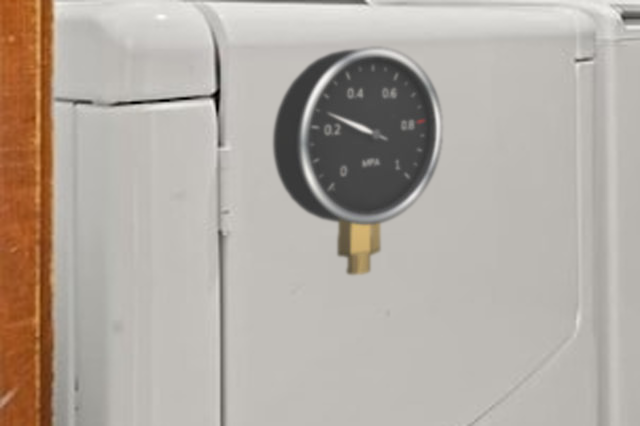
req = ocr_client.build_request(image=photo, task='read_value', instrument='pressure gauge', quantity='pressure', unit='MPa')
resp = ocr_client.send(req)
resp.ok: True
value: 0.25 MPa
